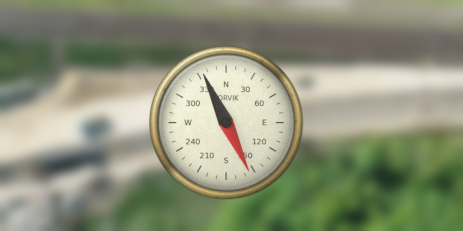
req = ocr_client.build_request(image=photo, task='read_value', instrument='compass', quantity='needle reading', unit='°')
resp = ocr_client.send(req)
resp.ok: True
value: 155 °
